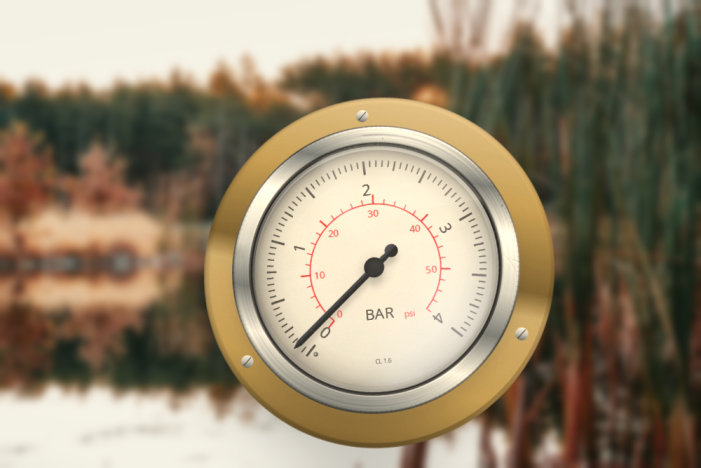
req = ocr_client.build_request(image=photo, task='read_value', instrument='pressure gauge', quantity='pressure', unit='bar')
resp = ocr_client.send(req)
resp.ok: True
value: 0.1 bar
